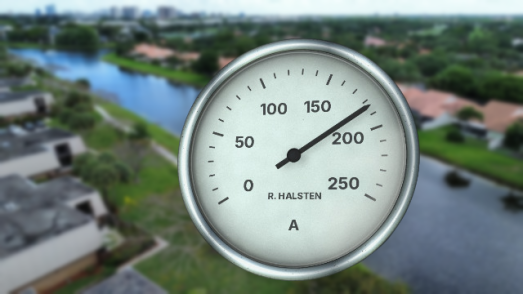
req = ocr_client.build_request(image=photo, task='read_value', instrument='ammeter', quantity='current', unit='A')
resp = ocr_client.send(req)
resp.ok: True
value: 185 A
